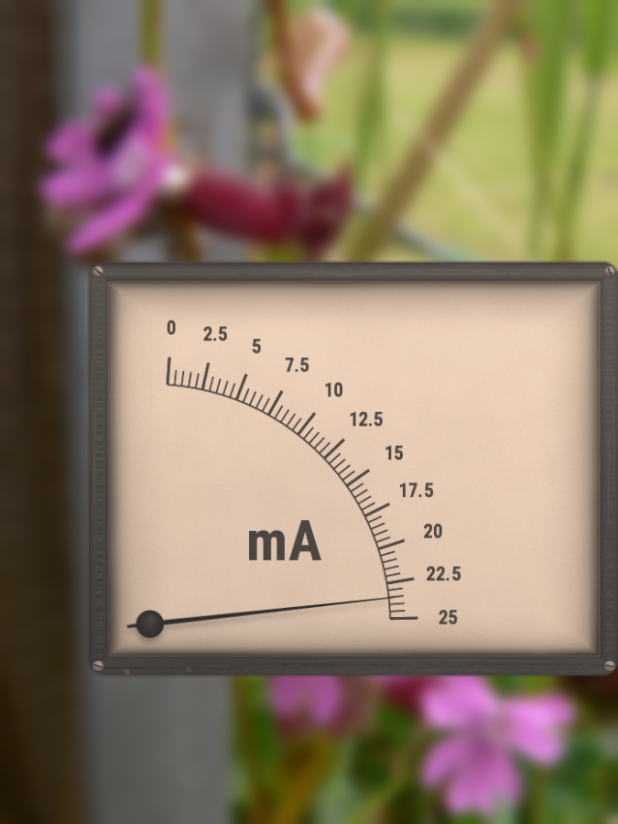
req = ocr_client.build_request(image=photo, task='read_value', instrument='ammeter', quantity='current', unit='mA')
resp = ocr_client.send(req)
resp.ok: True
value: 23.5 mA
